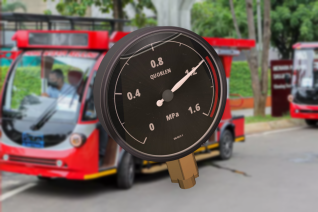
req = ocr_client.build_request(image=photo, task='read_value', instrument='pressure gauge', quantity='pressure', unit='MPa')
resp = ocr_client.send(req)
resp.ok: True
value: 1.2 MPa
